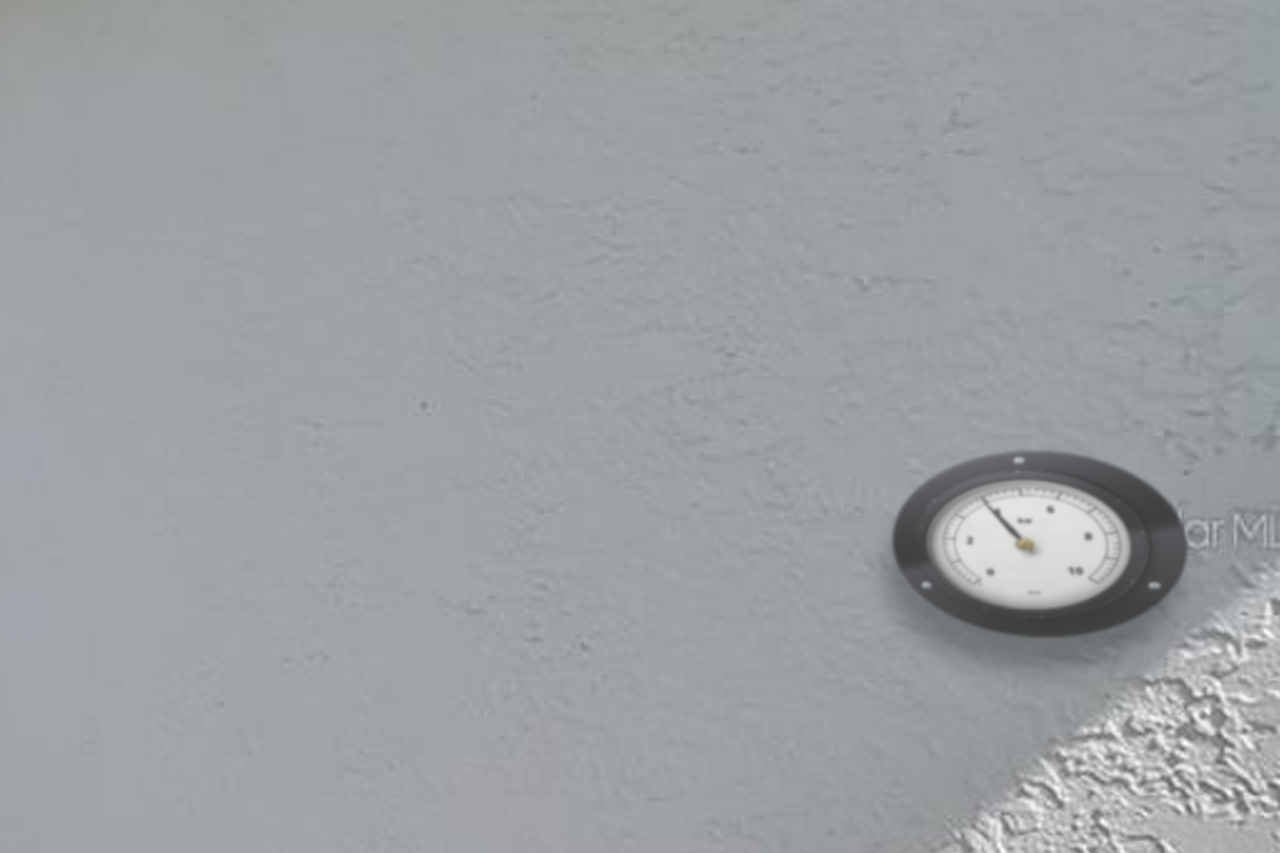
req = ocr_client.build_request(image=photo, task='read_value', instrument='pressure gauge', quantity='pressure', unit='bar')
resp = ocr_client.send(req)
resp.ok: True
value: 4 bar
